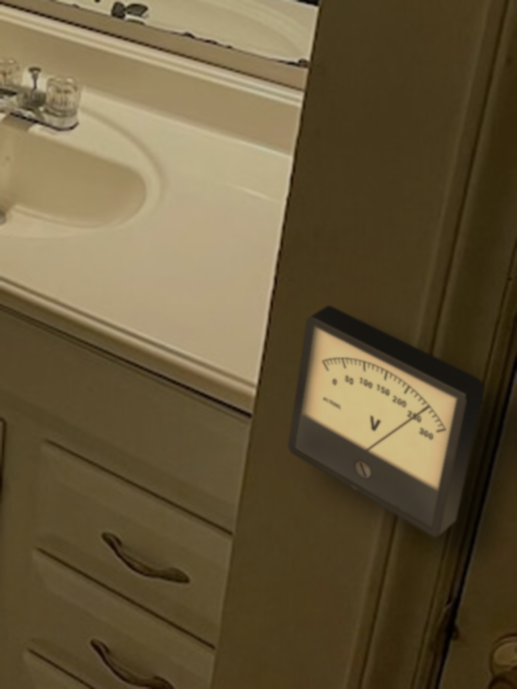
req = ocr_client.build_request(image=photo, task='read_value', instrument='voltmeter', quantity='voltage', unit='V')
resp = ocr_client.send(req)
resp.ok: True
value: 250 V
